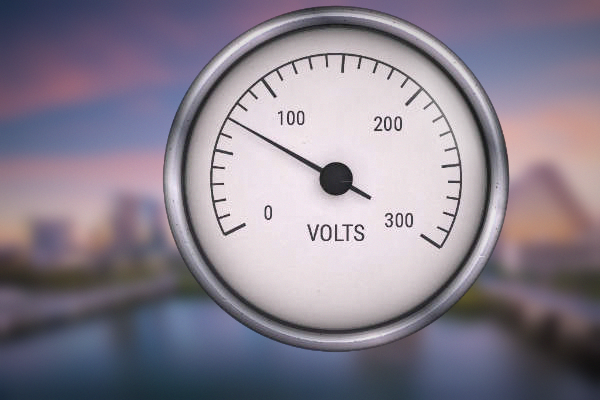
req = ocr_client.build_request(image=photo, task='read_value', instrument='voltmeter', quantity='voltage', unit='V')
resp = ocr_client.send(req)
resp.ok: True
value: 70 V
